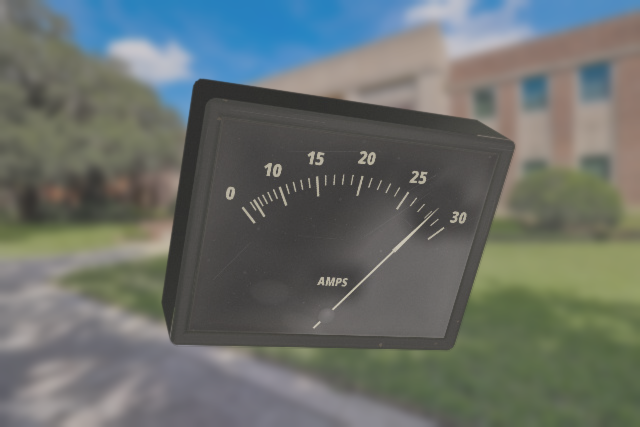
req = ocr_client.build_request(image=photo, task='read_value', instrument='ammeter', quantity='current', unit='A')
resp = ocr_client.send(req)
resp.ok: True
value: 28 A
